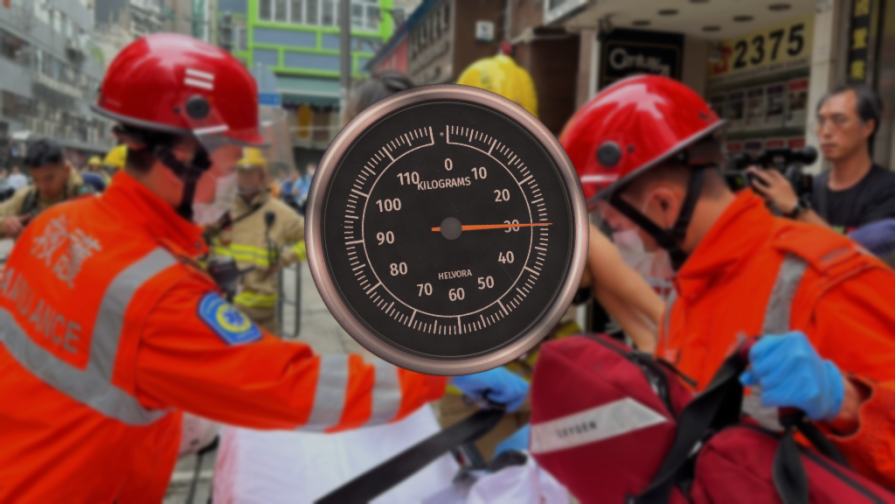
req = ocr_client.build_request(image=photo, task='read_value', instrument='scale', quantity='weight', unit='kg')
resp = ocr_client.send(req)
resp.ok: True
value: 30 kg
